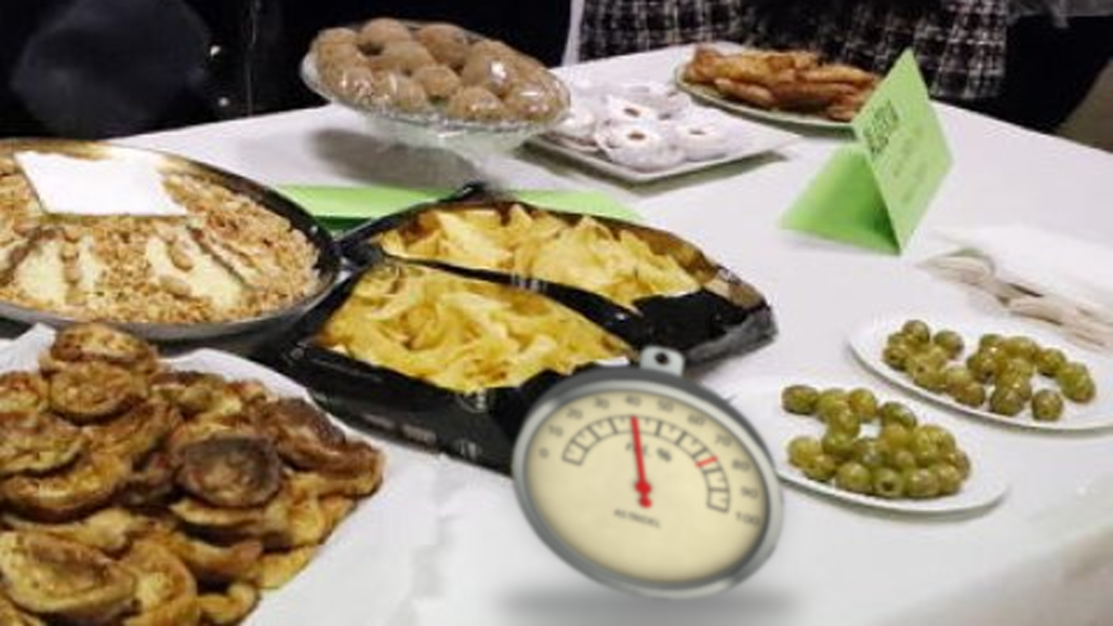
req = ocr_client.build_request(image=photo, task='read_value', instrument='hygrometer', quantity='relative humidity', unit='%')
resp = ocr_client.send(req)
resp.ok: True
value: 40 %
